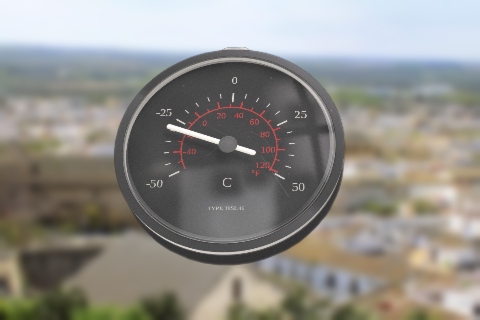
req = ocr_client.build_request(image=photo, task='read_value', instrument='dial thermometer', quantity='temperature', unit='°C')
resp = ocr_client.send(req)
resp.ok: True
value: -30 °C
